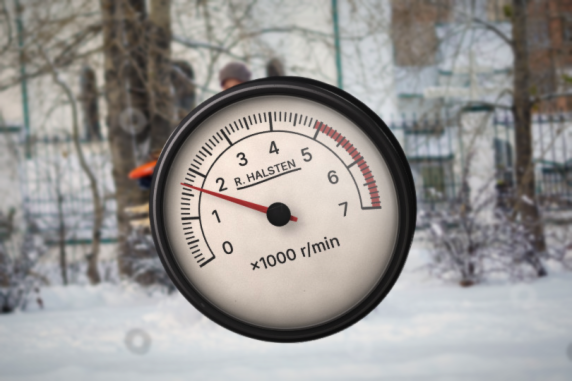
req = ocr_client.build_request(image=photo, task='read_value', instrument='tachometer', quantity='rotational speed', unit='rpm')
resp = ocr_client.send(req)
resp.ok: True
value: 1700 rpm
